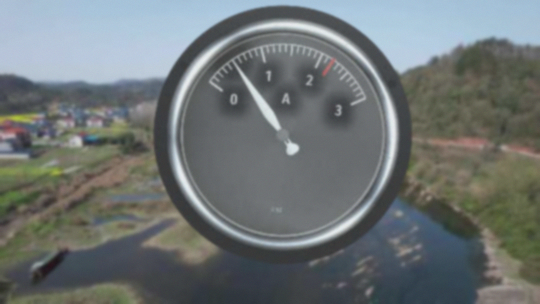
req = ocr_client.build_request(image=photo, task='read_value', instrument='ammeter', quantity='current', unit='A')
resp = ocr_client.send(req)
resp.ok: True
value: 0.5 A
